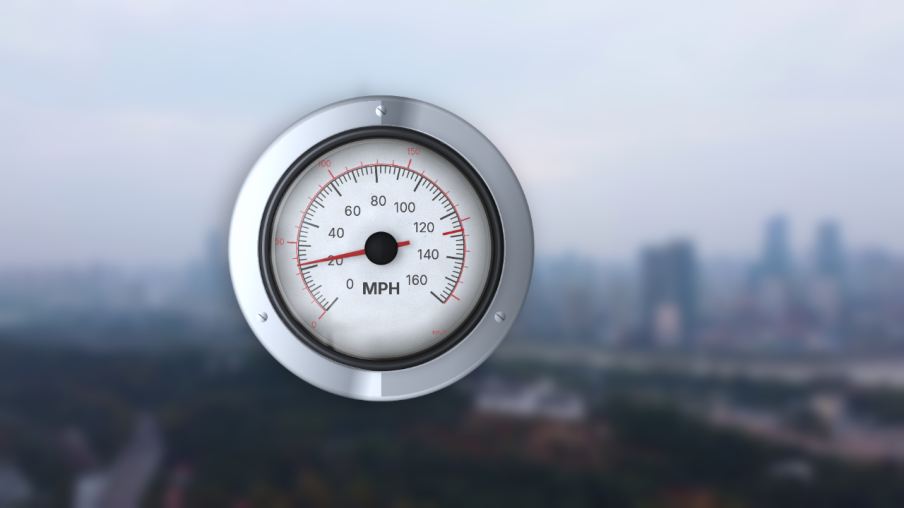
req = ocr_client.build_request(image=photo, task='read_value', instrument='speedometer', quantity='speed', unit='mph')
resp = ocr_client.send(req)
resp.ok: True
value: 22 mph
